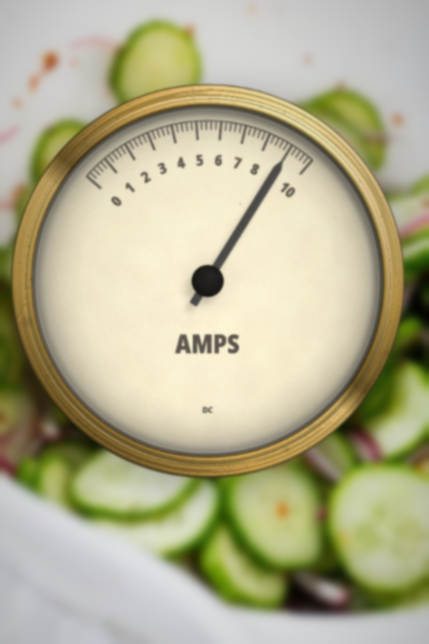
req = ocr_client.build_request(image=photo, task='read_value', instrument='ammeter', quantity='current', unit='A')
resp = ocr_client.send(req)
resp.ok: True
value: 9 A
